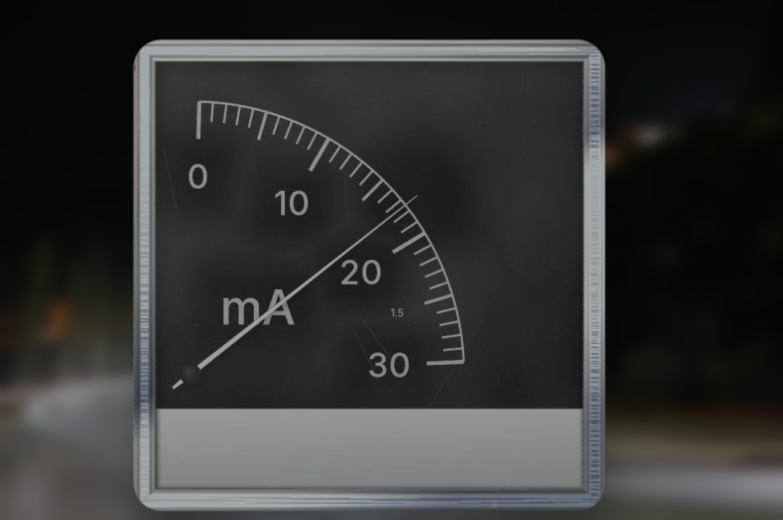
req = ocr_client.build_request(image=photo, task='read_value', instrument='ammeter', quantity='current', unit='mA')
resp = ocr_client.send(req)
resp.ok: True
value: 17.5 mA
